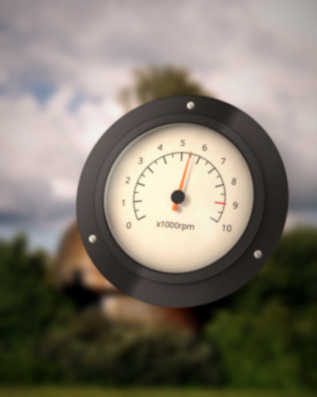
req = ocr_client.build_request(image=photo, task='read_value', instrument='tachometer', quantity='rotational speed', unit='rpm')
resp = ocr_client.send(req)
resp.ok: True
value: 5500 rpm
